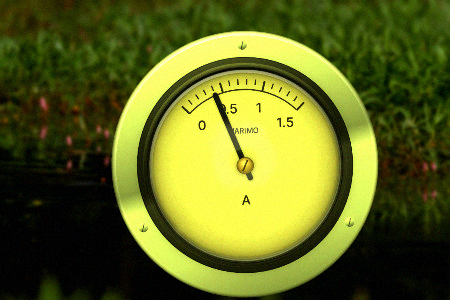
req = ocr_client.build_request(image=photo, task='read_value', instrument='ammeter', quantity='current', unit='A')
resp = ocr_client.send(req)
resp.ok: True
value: 0.4 A
